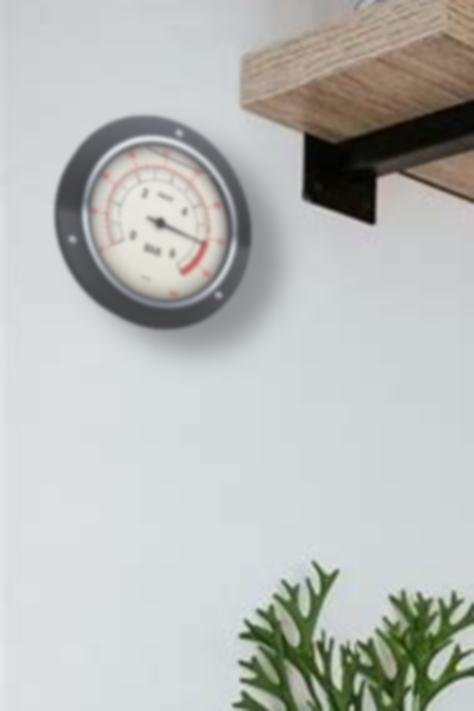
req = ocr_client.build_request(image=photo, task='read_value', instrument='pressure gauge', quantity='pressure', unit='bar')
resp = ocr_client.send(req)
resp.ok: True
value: 5 bar
